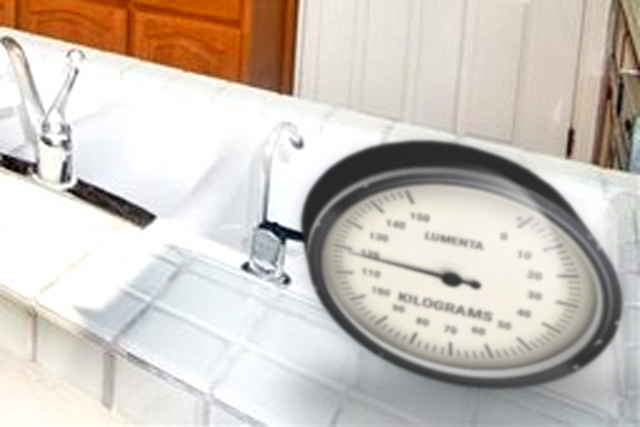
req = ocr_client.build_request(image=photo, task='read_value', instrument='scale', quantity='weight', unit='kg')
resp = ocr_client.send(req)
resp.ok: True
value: 120 kg
